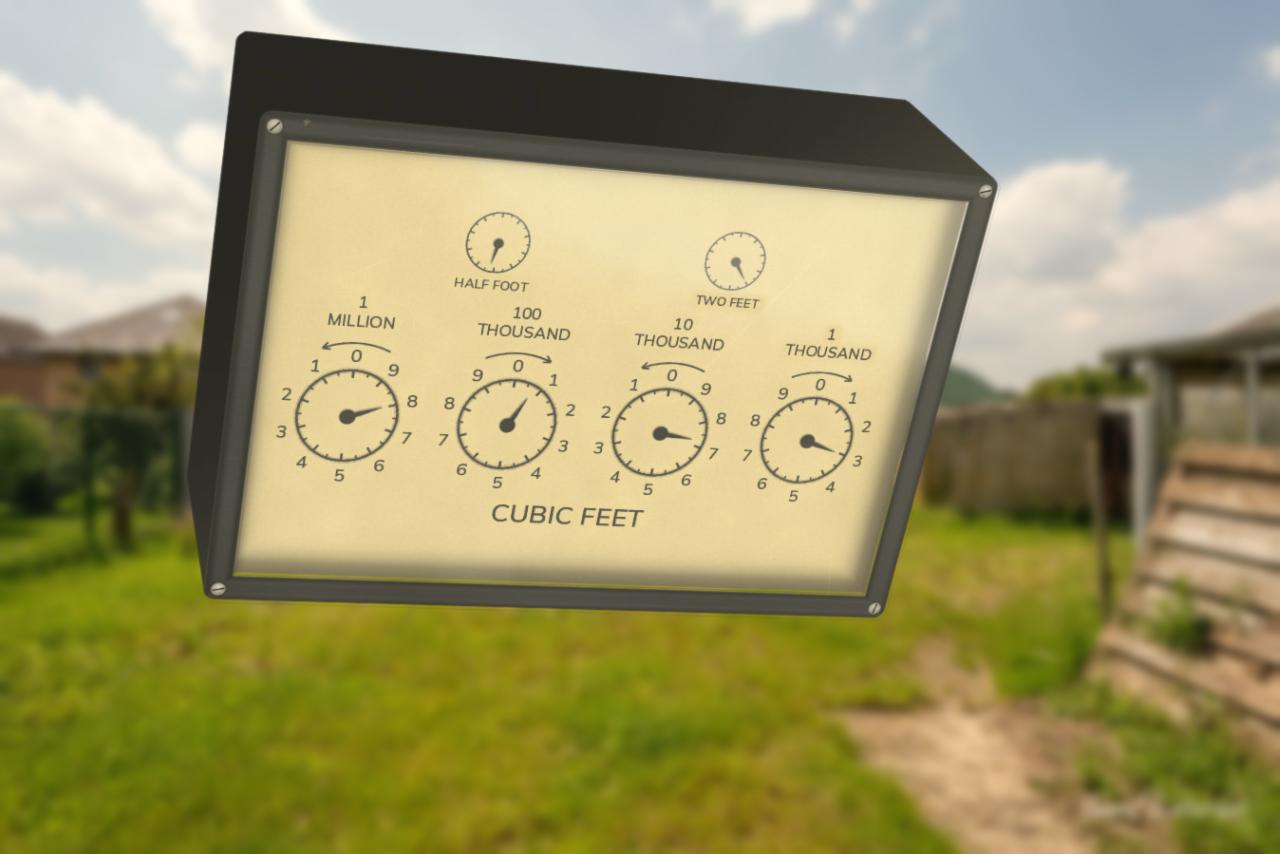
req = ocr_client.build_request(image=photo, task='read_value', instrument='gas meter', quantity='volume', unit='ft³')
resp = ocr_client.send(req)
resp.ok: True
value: 807300 ft³
